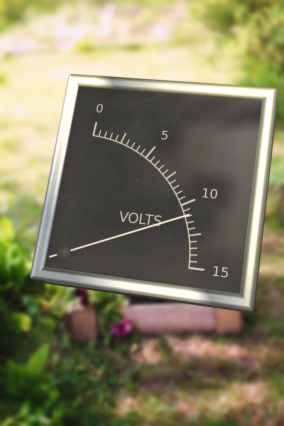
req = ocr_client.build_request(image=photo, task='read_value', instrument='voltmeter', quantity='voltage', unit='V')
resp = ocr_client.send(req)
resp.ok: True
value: 11 V
